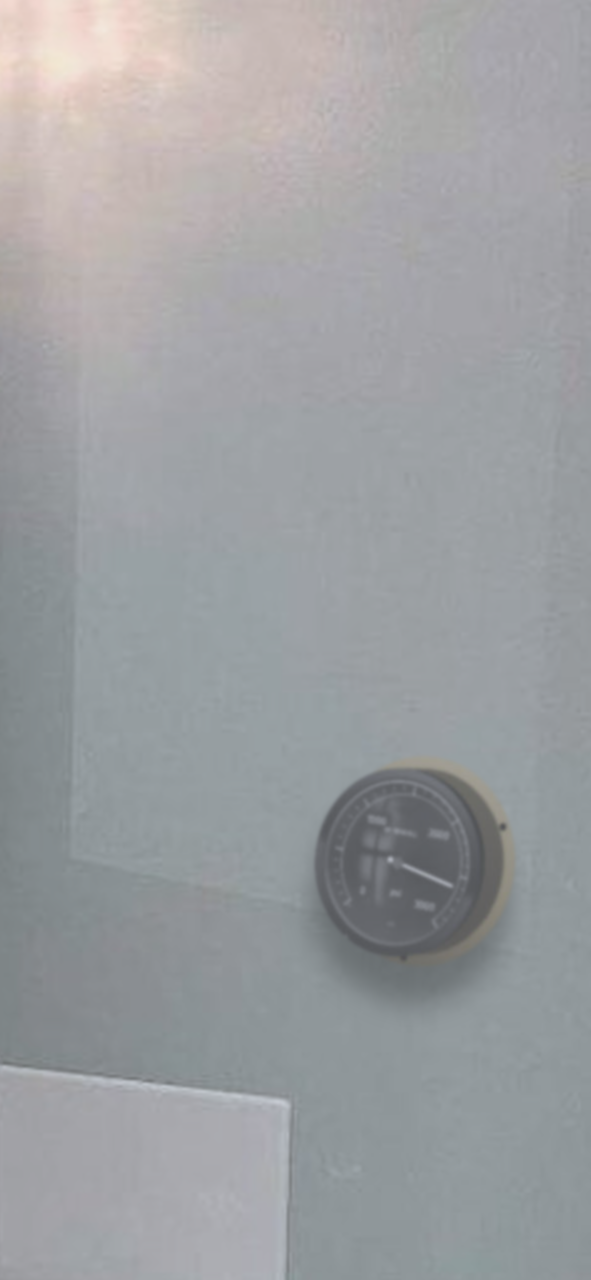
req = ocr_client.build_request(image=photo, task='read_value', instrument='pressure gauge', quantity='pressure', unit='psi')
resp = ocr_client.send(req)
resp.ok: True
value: 2600 psi
